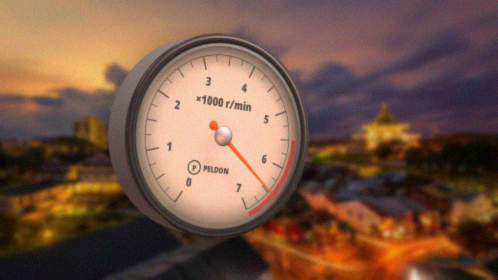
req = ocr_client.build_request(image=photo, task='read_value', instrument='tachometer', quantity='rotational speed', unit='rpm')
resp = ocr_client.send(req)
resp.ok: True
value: 6500 rpm
